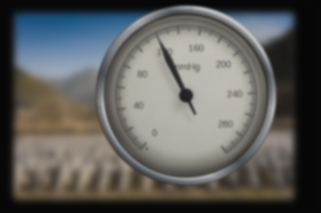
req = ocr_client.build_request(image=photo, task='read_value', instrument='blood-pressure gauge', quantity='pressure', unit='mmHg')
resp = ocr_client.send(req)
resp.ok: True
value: 120 mmHg
